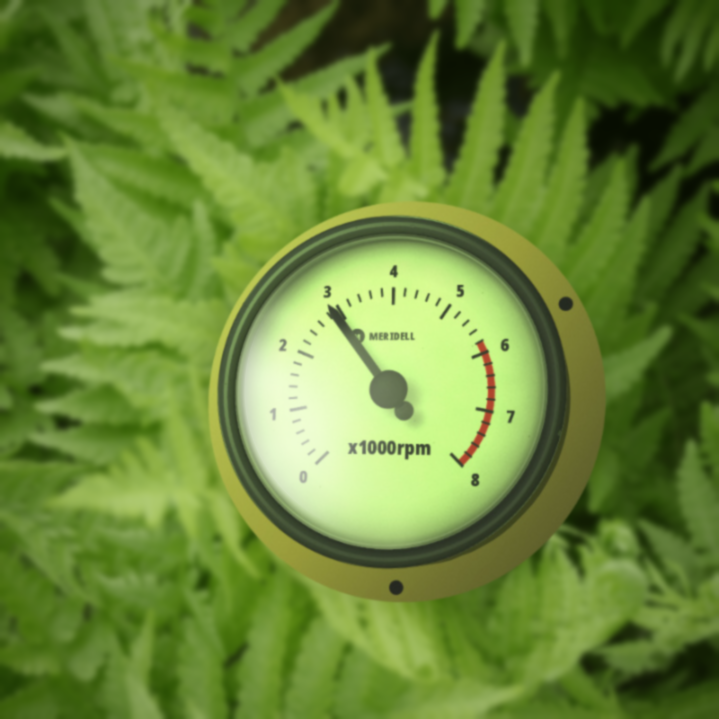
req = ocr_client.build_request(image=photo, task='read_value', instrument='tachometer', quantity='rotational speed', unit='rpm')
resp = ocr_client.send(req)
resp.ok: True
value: 2900 rpm
